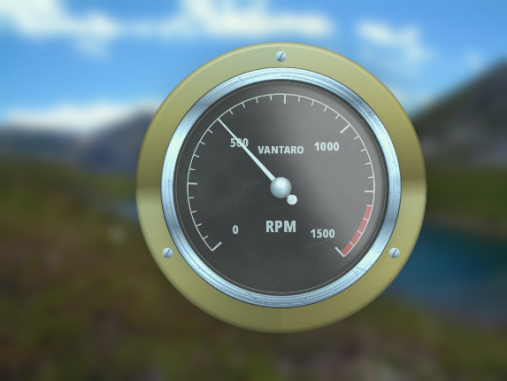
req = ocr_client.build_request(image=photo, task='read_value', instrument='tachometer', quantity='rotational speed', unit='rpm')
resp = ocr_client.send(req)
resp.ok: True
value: 500 rpm
